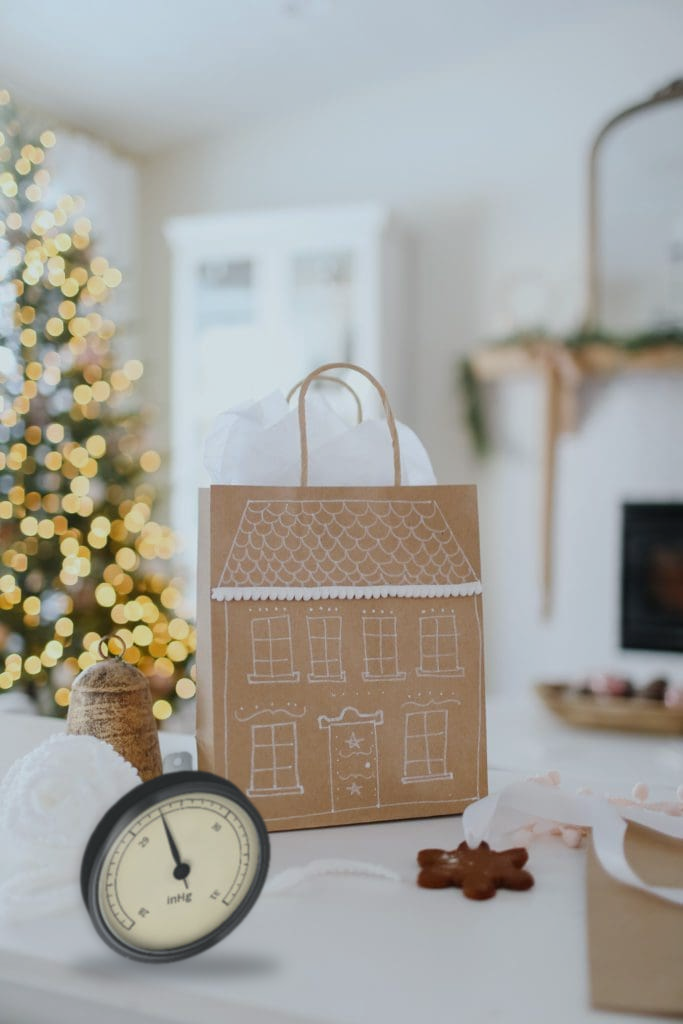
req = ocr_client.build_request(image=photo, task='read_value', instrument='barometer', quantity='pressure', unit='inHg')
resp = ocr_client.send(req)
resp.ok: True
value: 29.3 inHg
